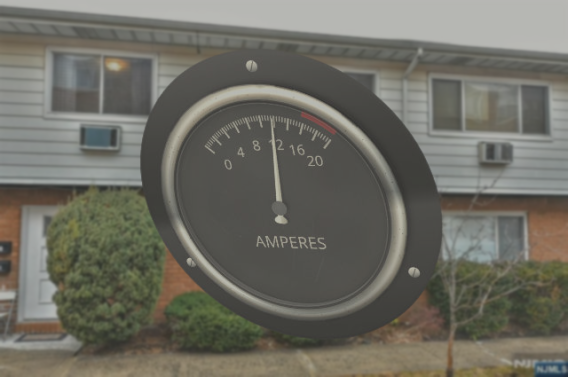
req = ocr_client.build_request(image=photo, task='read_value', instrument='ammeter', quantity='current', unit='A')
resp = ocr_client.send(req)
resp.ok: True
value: 12 A
